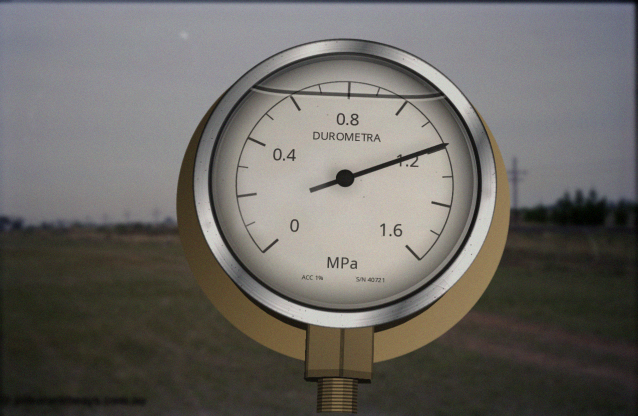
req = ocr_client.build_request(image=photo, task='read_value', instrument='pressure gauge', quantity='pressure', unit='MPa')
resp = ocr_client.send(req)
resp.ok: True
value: 1.2 MPa
